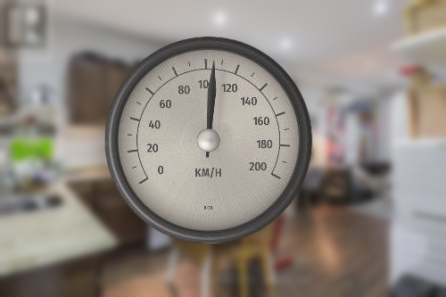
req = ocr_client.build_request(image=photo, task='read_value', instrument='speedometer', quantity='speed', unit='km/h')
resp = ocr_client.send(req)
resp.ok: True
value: 105 km/h
